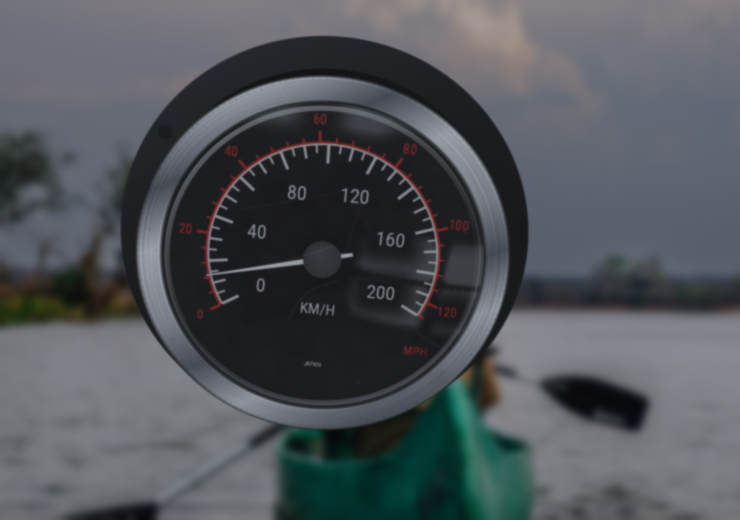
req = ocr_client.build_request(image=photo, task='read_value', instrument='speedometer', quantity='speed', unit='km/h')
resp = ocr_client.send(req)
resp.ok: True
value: 15 km/h
